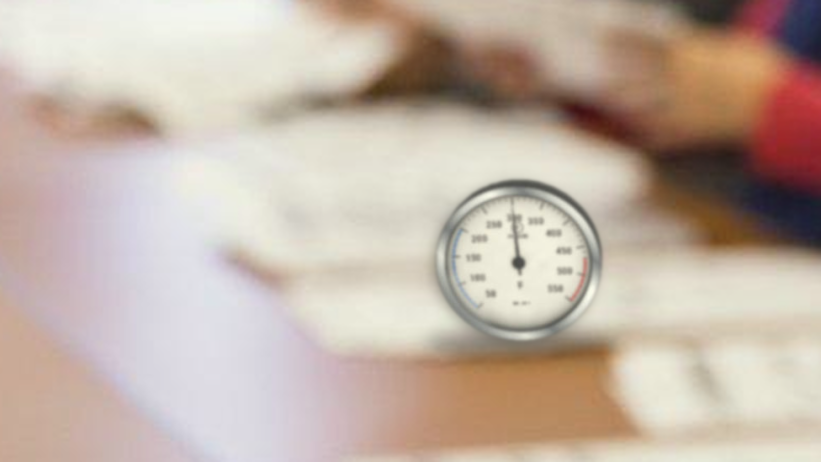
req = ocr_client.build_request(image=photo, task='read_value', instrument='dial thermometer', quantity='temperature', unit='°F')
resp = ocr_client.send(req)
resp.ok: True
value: 300 °F
